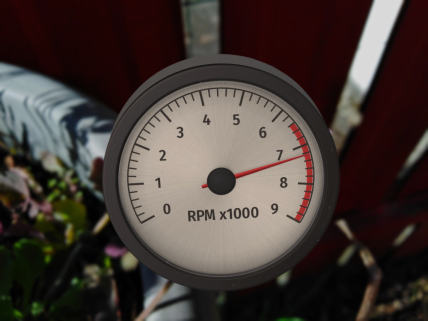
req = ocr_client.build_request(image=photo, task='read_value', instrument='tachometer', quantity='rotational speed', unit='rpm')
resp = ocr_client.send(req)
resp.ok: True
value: 7200 rpm
